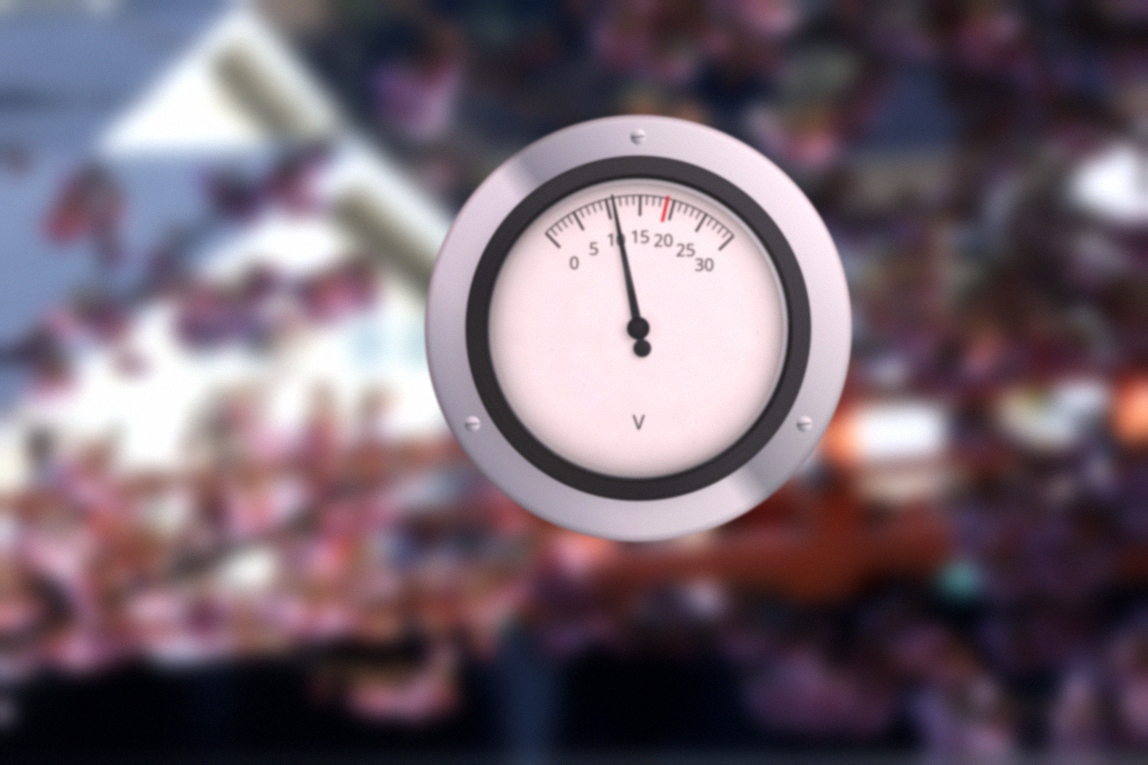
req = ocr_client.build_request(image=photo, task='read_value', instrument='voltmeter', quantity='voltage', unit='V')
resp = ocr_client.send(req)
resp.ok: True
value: 11 V
